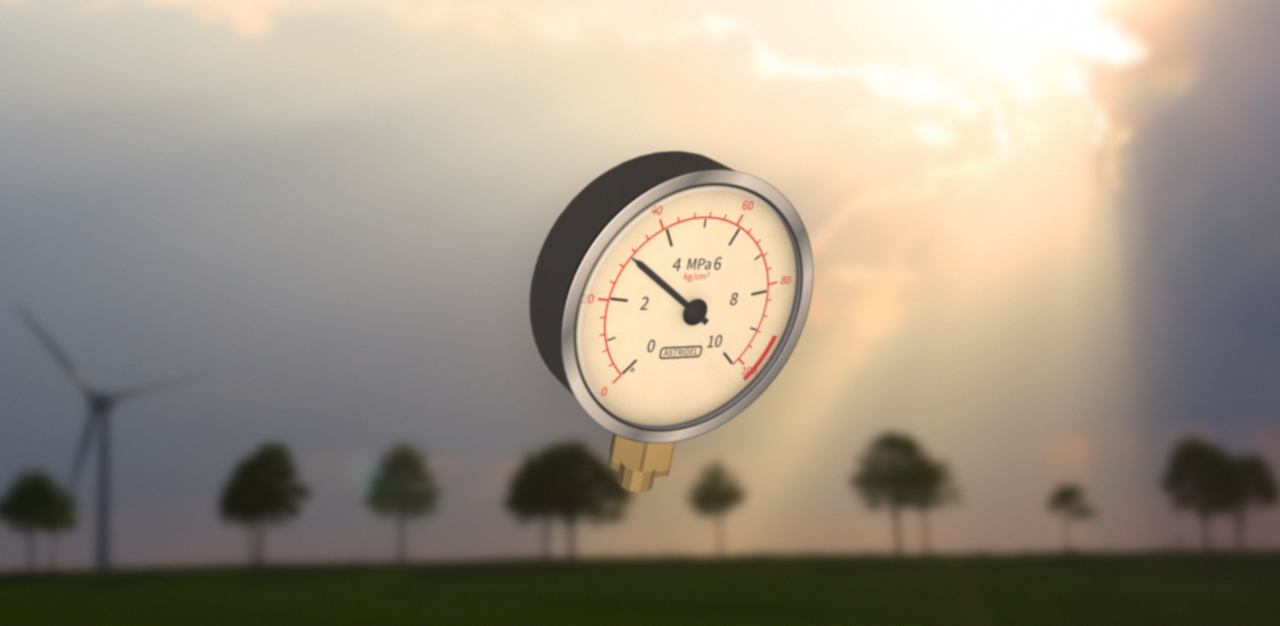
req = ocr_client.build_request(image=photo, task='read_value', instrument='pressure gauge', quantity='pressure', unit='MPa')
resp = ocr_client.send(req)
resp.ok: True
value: 3 MPa
